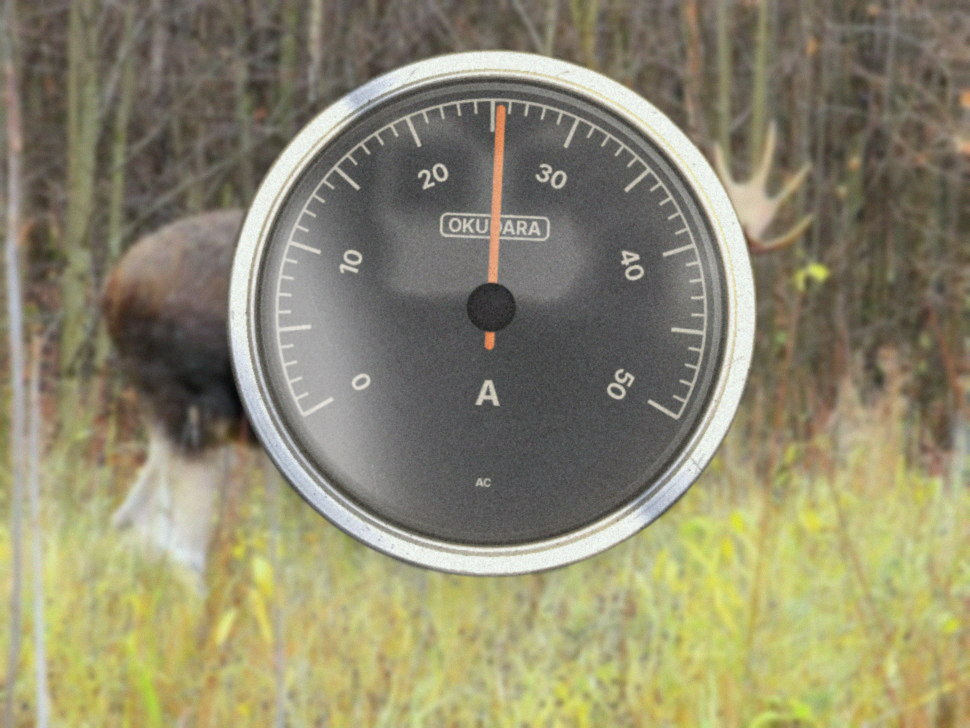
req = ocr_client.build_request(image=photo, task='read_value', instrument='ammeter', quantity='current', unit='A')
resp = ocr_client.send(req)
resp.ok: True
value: 25.5 A
